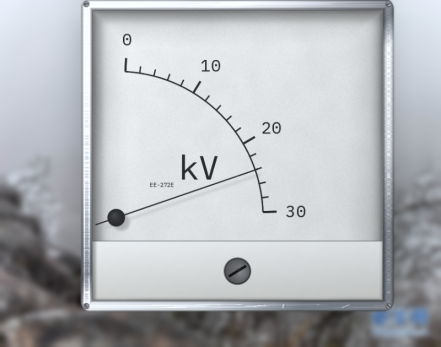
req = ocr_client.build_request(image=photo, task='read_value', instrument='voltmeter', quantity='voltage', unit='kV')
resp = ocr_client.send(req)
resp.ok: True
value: 24 kV
